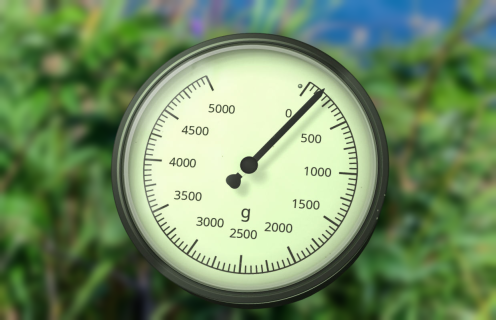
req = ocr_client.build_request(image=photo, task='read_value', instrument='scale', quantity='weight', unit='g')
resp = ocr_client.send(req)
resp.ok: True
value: 150 g
